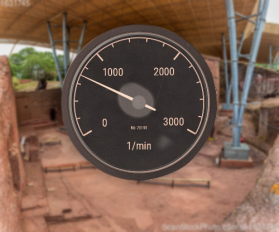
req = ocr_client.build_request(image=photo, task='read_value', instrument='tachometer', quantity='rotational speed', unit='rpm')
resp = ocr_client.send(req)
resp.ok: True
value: 700 rpm
